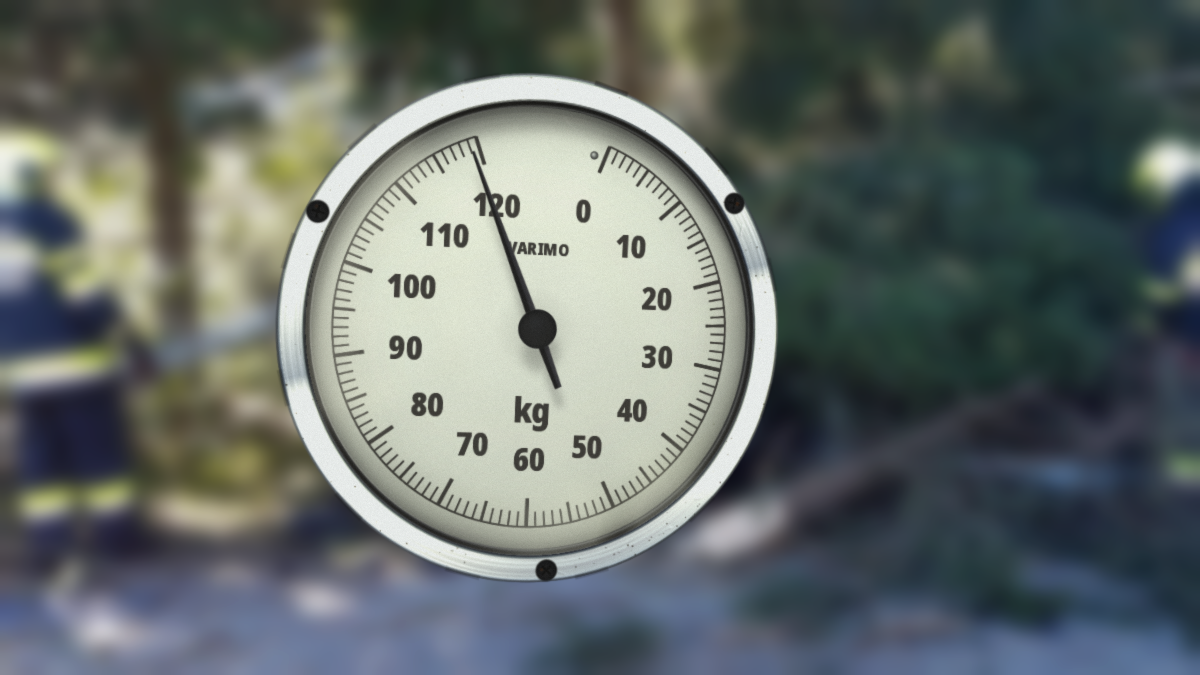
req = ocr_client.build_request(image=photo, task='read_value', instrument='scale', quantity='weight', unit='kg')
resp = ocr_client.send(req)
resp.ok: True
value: 119 kg
